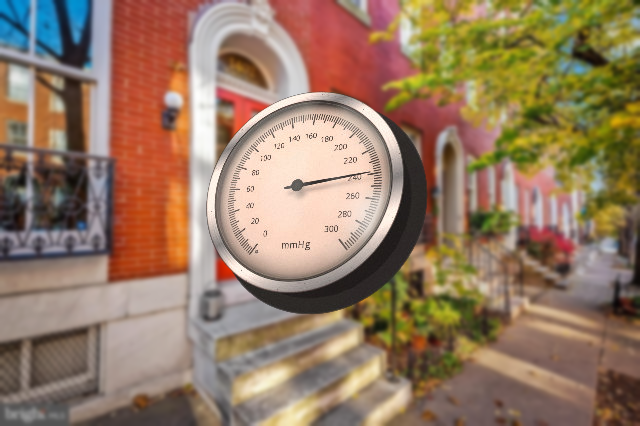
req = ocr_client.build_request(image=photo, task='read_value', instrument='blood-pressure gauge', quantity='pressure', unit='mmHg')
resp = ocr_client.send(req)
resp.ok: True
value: 240 mmHg
